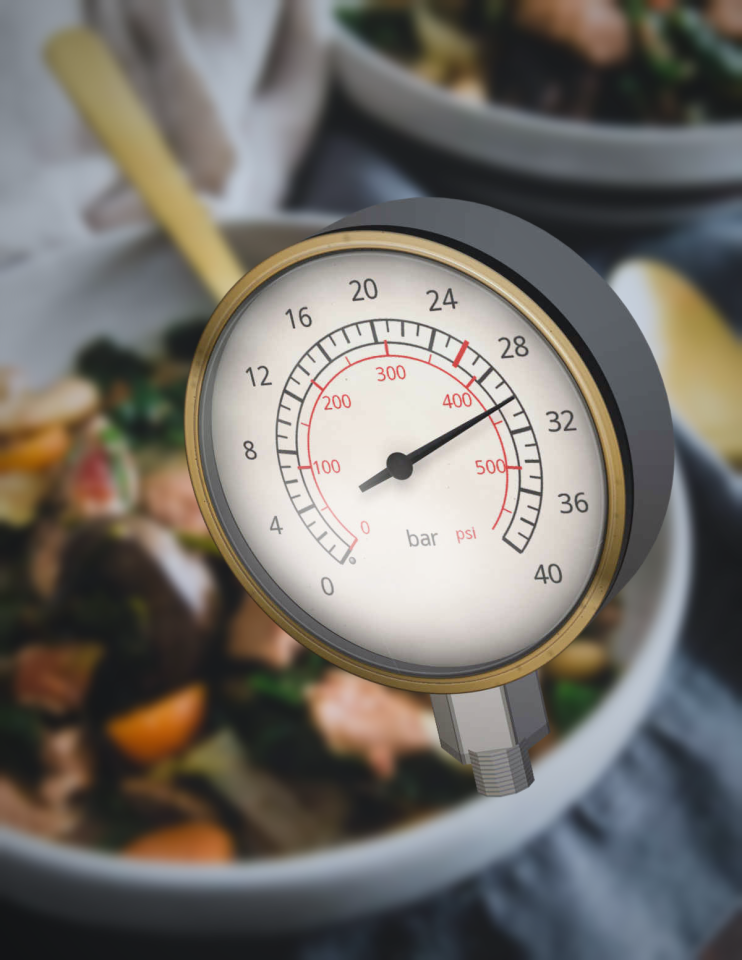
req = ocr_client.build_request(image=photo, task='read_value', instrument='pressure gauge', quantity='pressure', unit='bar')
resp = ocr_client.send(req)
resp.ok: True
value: 30 bar
